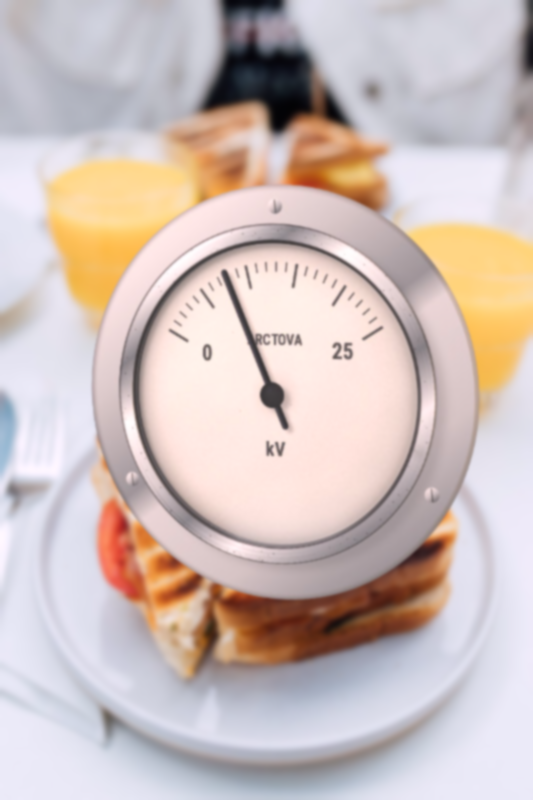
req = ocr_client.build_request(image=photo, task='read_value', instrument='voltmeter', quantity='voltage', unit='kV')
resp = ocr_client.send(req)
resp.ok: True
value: 8 kV
